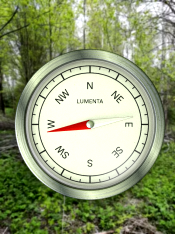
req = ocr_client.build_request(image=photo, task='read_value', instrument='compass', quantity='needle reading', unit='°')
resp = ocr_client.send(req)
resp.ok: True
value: 260 °
